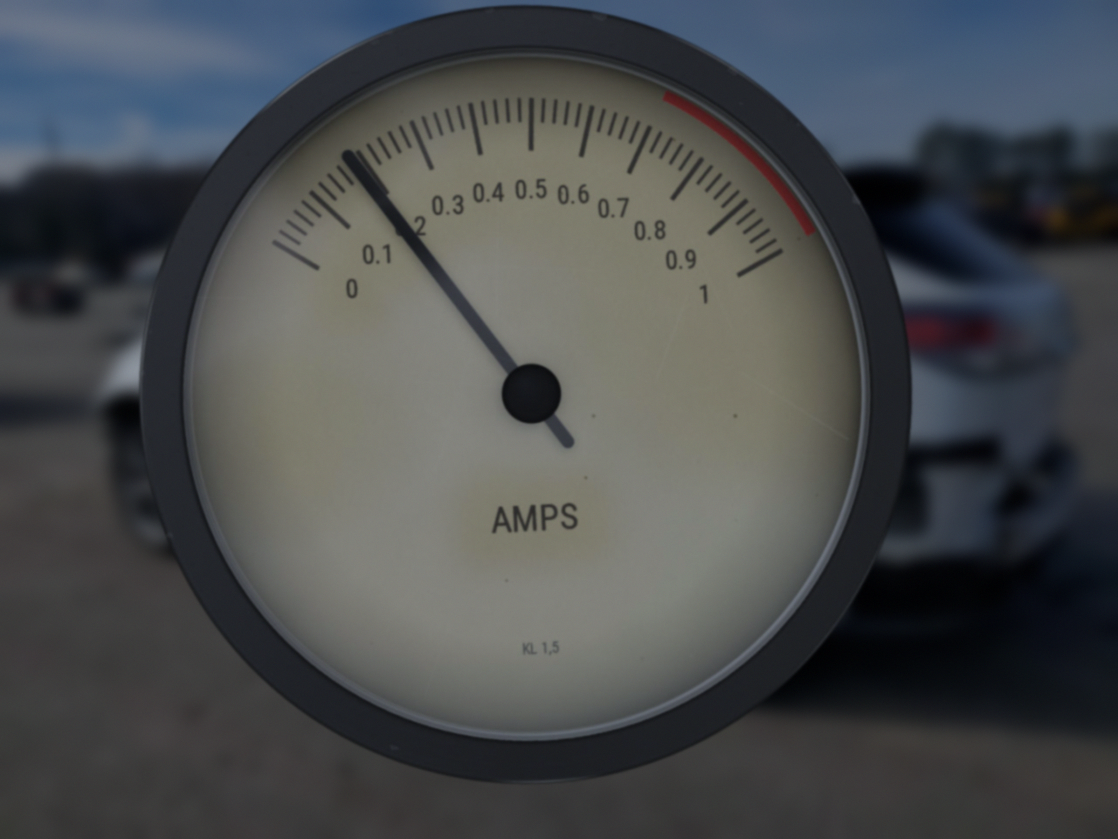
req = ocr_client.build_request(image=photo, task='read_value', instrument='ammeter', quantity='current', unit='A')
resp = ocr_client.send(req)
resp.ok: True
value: 0.18 A
